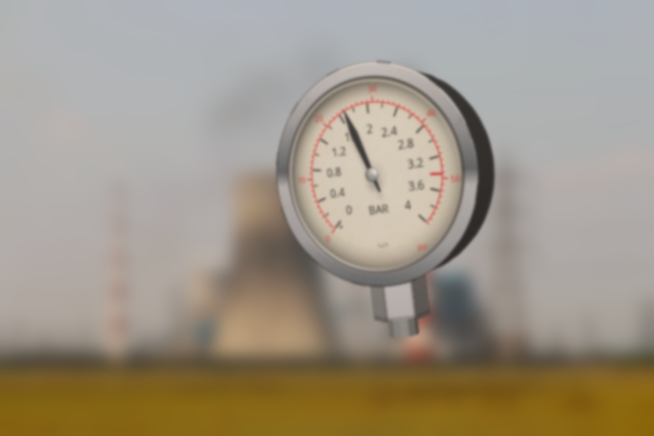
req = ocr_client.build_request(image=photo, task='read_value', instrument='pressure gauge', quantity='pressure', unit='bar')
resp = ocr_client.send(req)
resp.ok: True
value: 1.7 bar
